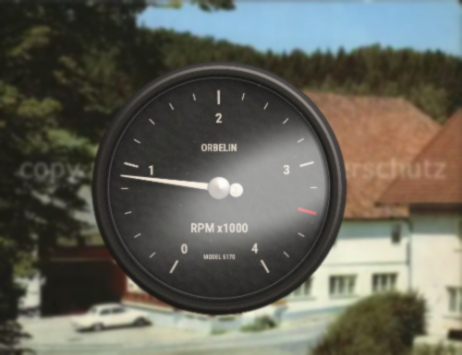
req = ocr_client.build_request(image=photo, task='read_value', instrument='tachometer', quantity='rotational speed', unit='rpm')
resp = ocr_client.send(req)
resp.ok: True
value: 900 rpm
